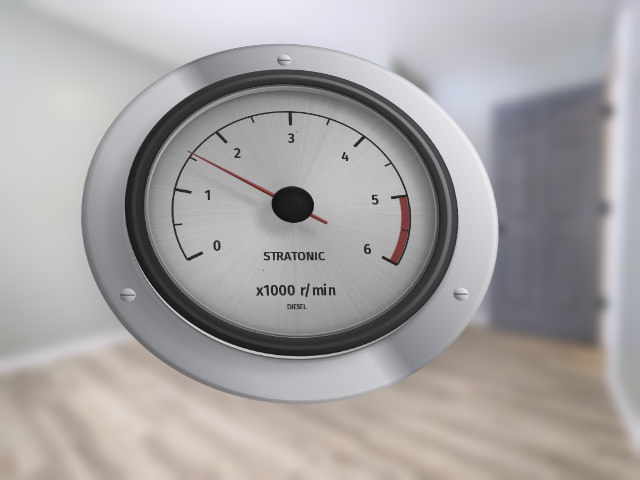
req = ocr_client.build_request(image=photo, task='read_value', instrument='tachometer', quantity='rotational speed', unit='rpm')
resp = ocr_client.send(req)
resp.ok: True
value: 1500 rpm
